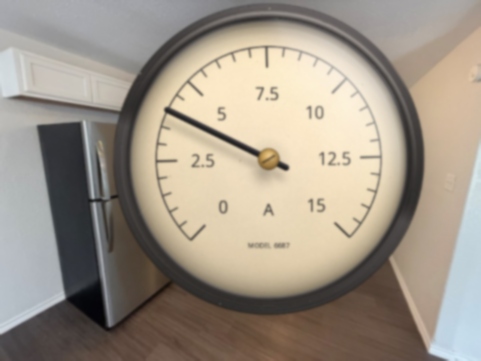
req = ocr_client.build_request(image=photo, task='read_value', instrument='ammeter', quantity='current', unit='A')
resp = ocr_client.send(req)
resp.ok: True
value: 4 A
